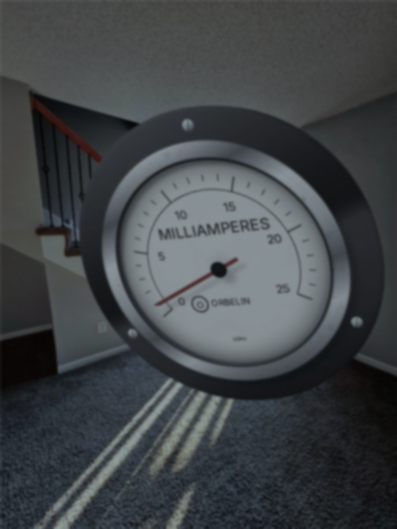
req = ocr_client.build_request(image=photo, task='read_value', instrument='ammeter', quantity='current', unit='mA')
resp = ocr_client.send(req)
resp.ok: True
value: 1 mA
